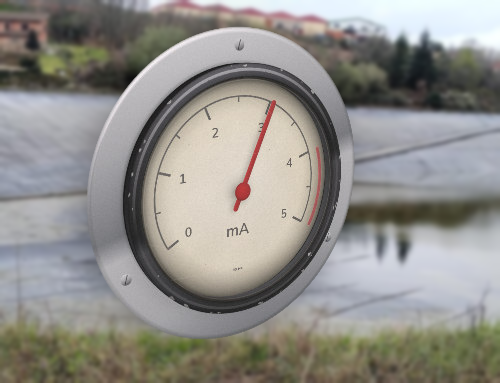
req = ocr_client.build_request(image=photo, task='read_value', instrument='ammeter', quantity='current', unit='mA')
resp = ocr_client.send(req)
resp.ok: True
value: 3 mA
